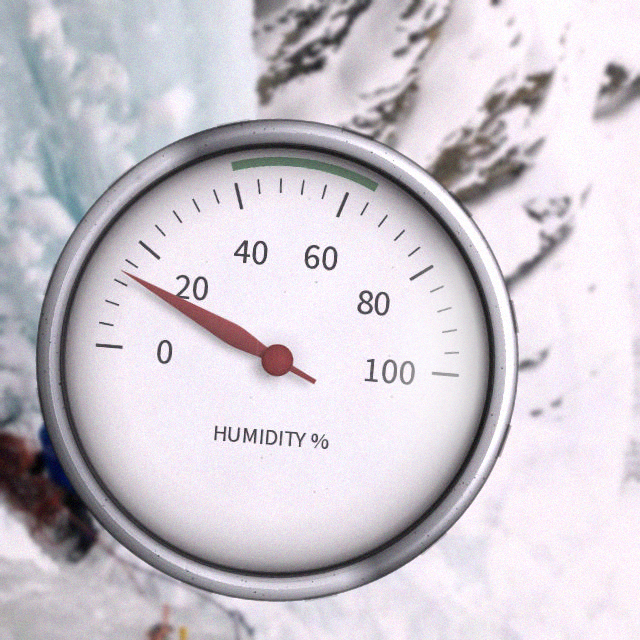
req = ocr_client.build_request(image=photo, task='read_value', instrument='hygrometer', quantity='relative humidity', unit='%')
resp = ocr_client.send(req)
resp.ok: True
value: 14 %
